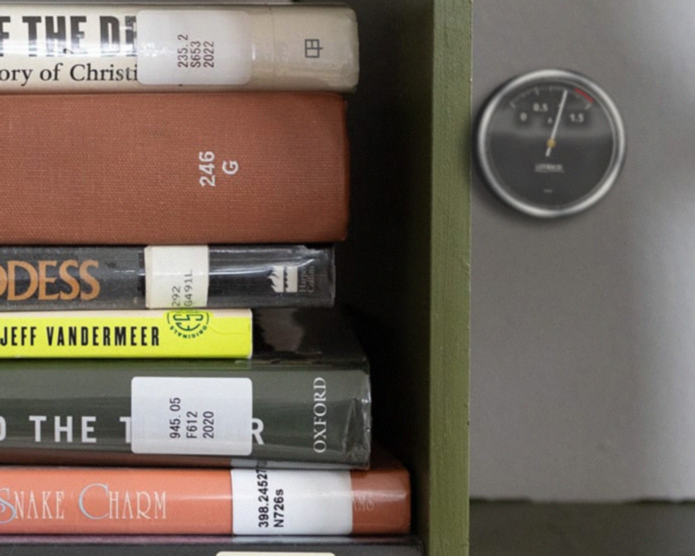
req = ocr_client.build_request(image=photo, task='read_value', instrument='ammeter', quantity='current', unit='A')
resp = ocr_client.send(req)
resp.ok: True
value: 1 A
